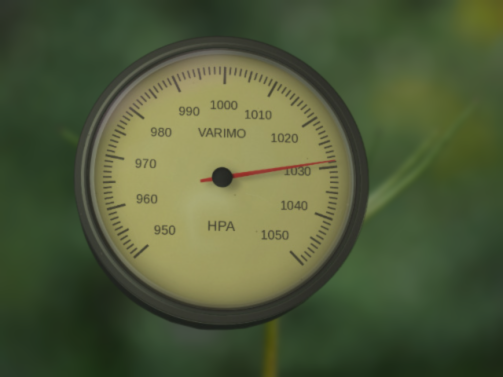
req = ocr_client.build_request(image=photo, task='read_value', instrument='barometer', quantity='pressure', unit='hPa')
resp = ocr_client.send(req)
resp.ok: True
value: 1029 hPa
